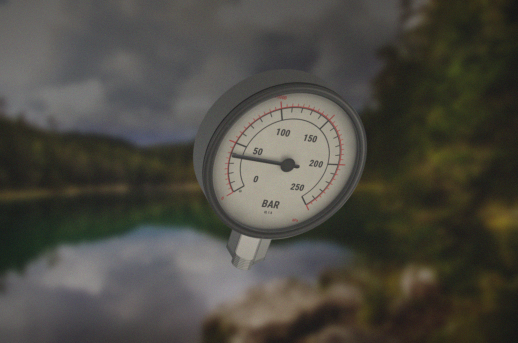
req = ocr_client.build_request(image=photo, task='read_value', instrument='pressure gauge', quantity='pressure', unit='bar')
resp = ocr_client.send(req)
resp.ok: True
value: 40 bar
